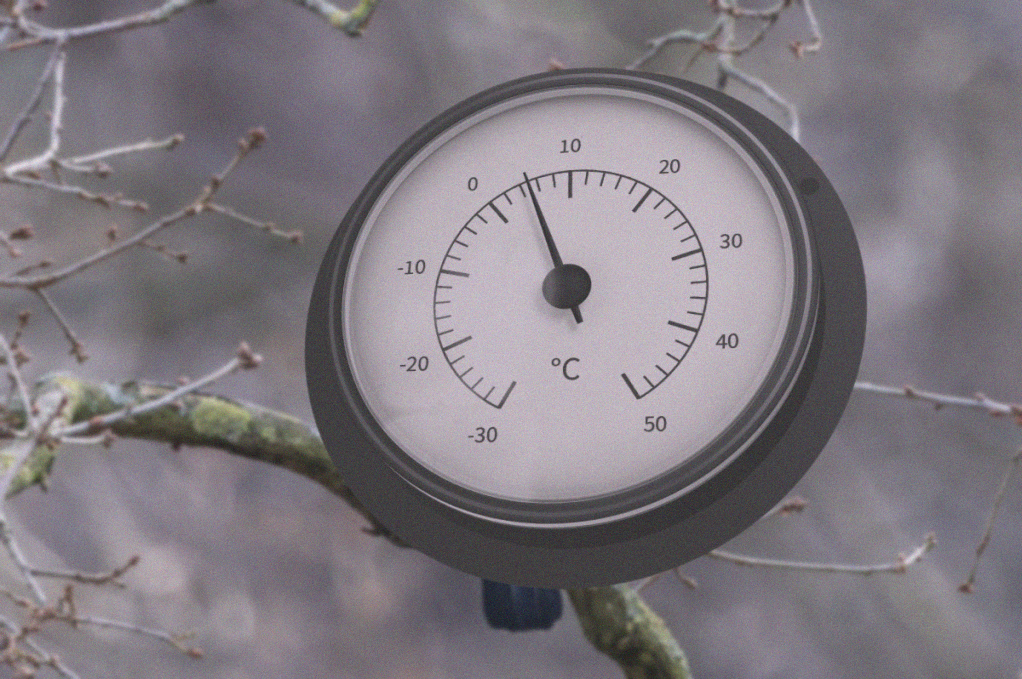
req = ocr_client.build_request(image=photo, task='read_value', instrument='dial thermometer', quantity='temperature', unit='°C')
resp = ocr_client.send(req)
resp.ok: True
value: 5 °C
